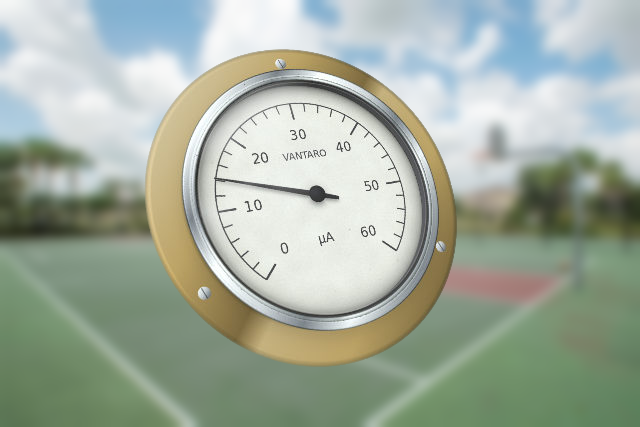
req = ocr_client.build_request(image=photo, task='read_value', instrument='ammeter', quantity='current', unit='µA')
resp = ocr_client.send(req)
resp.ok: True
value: 14 µA
